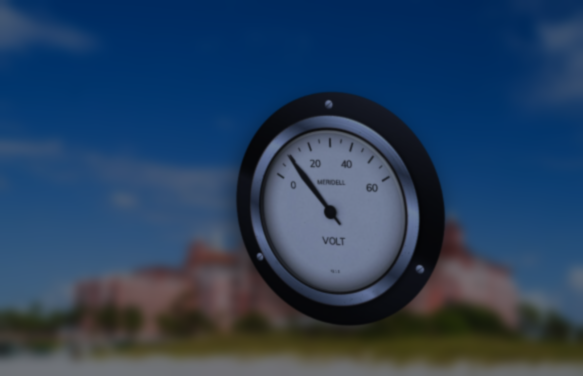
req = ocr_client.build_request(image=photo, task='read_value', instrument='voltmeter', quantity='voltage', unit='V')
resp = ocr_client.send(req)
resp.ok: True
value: 10 V
